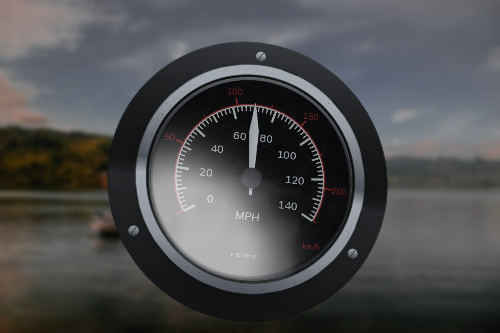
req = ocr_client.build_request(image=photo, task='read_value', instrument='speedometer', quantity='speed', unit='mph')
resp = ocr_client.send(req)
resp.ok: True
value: 70 mph
